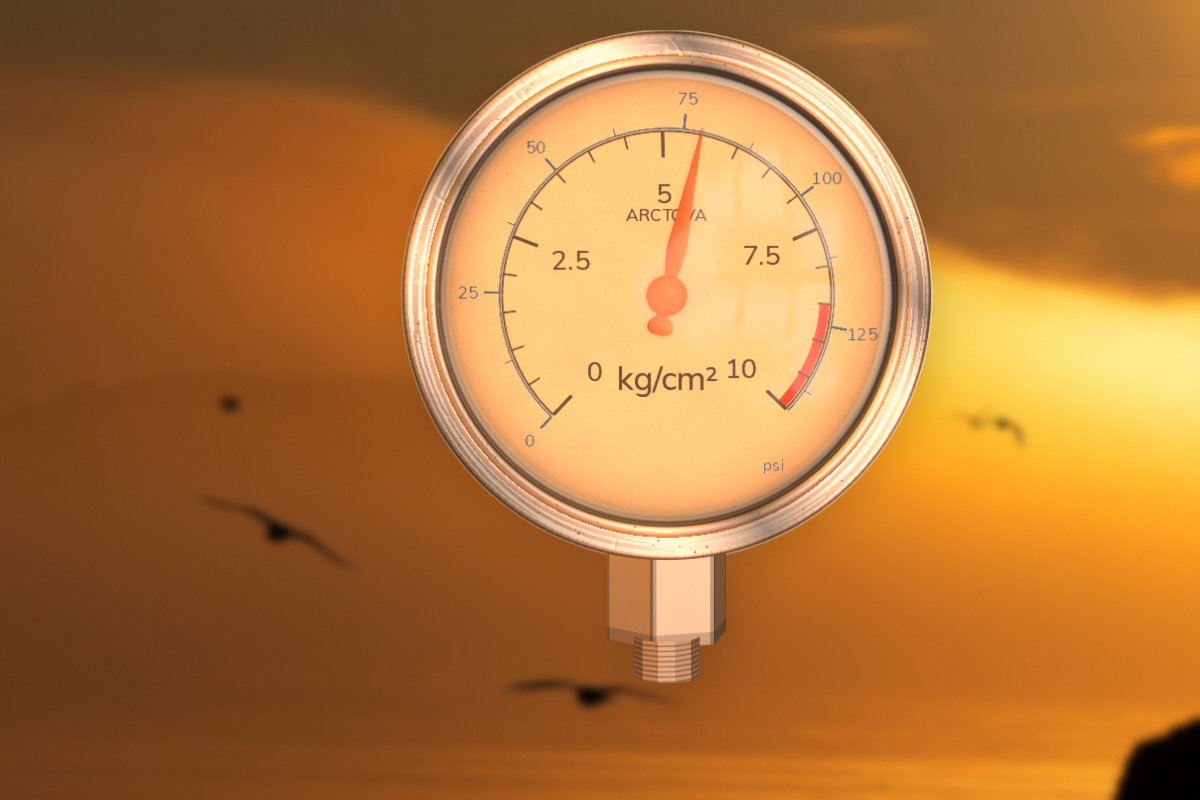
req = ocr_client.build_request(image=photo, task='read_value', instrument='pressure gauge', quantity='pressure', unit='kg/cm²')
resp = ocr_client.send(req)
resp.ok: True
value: 5.5 kg/cm²
